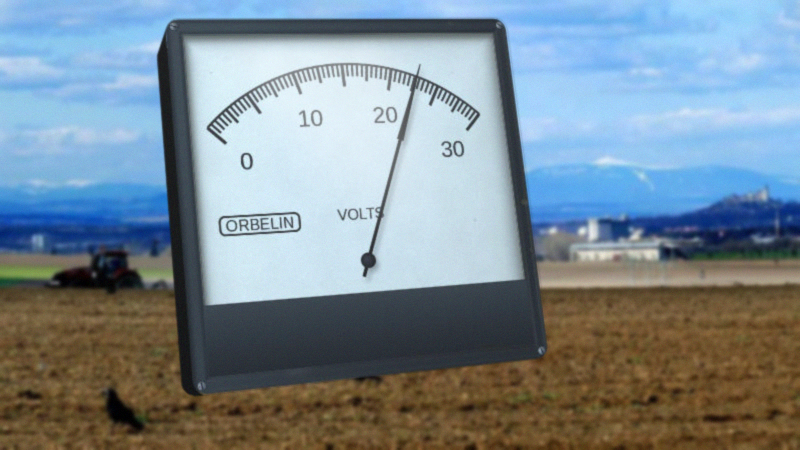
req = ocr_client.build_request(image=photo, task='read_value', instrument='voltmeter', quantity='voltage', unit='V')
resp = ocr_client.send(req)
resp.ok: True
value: 22.5 V
